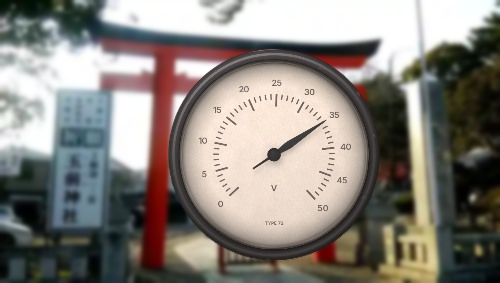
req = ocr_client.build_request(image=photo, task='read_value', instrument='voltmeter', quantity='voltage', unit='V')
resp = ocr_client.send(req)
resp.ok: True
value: 35 V
